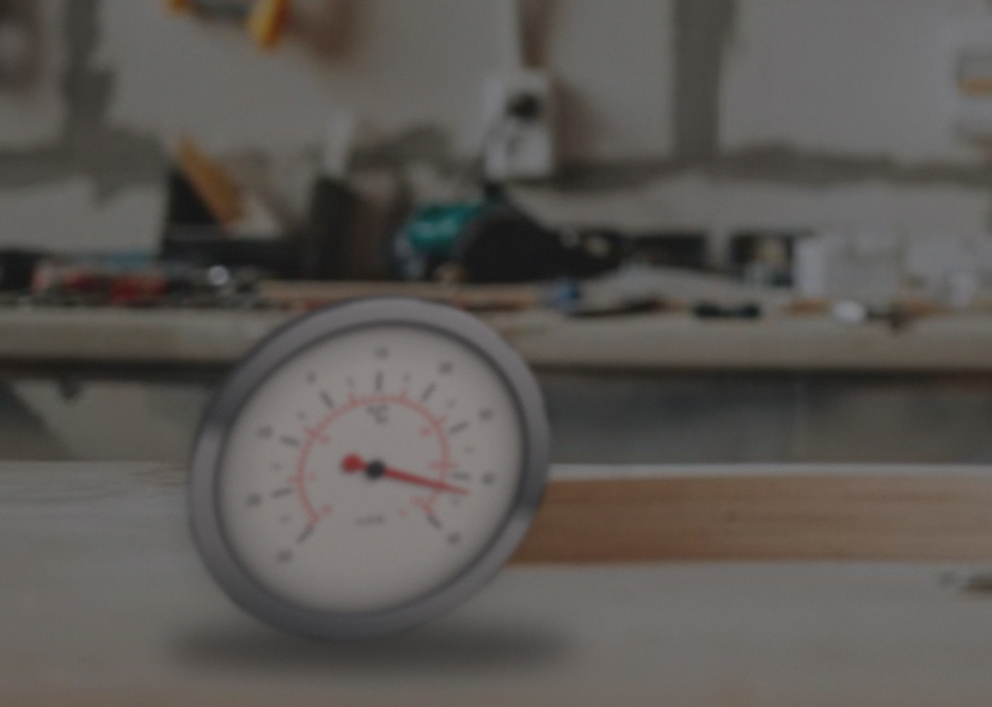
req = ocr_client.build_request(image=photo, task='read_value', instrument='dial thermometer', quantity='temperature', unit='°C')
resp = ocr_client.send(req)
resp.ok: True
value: 42.5 °C
